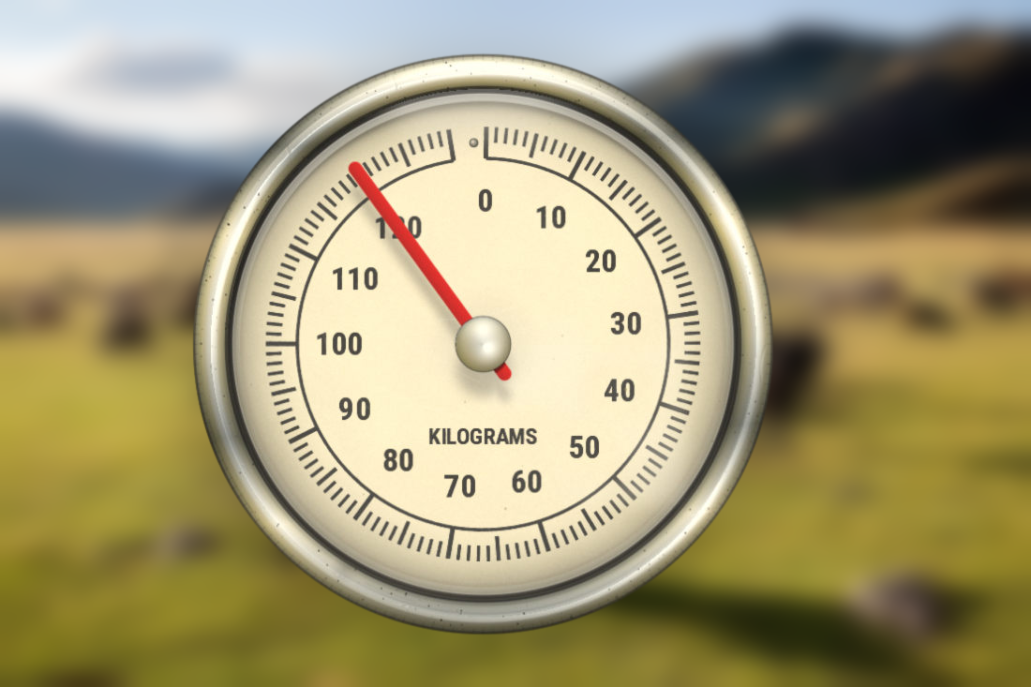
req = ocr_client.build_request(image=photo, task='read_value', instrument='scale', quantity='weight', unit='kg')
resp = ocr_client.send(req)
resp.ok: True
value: 120 kg
